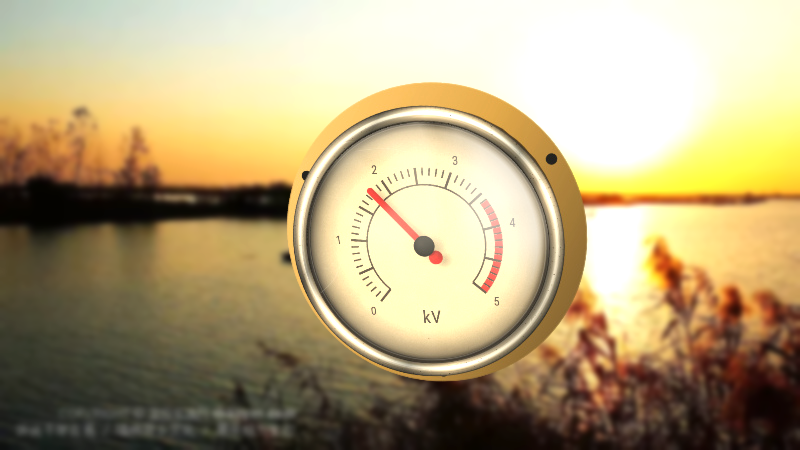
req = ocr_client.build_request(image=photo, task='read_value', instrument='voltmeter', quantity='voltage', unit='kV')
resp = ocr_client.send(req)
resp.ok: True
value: 1.8 kV
